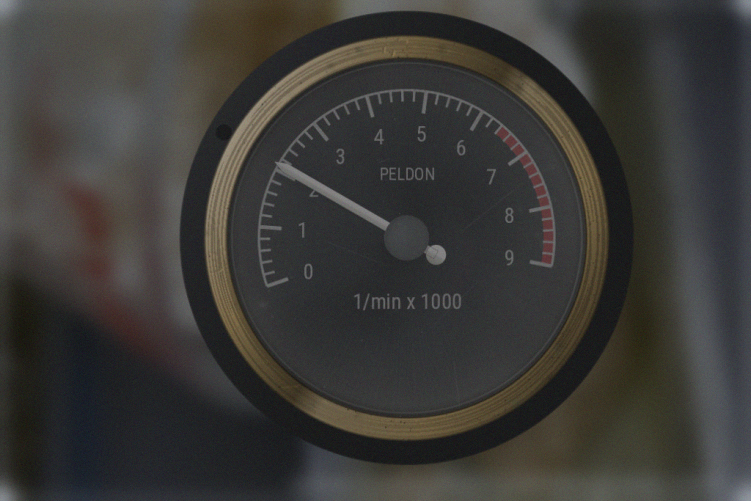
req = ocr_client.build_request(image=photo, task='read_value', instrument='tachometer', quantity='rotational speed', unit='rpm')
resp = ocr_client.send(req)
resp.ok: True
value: 2100 rpm
